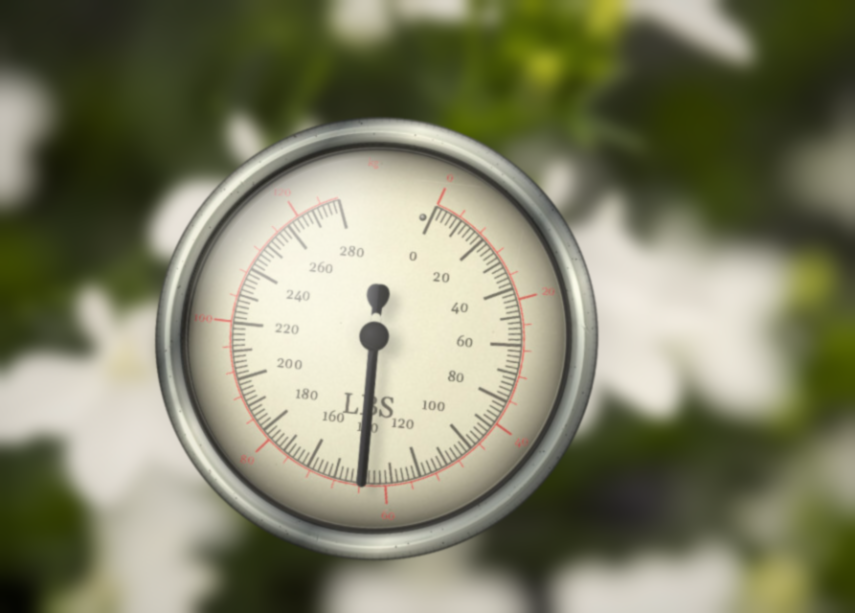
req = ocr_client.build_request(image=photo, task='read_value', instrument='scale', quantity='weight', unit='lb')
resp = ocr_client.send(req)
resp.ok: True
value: 140 lb
